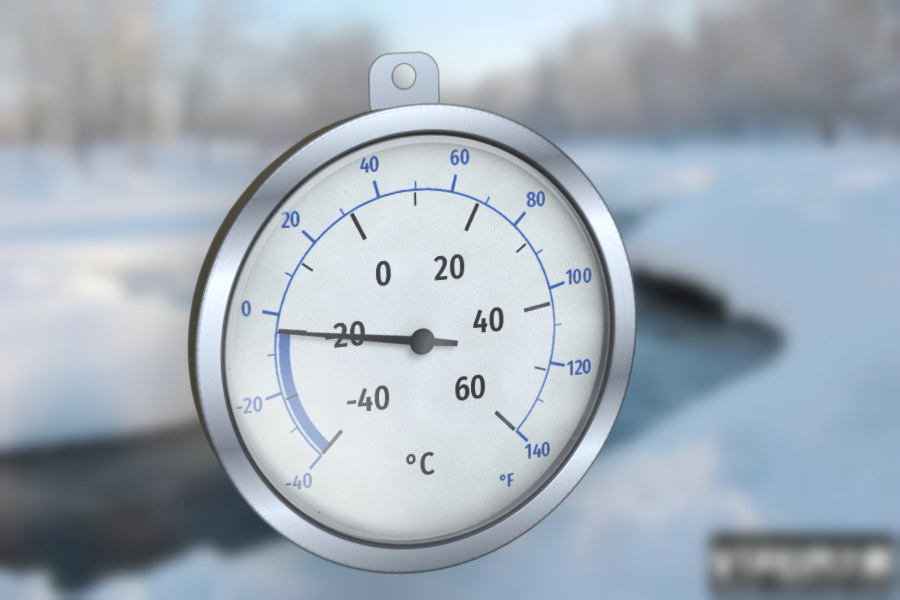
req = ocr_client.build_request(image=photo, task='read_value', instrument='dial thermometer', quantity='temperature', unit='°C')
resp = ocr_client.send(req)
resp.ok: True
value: -20 °C
